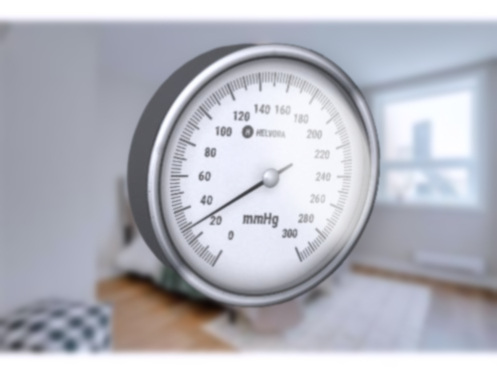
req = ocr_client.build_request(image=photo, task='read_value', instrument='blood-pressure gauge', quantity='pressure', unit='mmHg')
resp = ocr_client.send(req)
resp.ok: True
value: 30 mmHg
